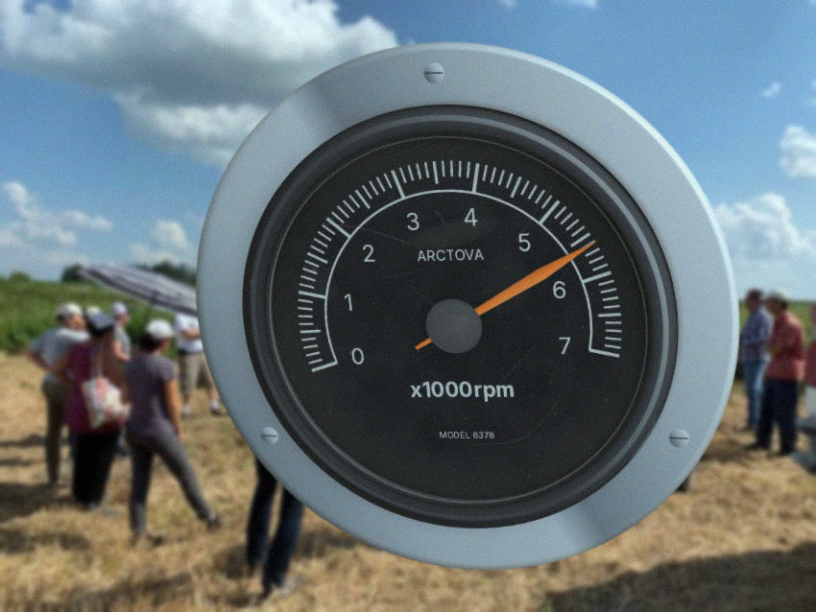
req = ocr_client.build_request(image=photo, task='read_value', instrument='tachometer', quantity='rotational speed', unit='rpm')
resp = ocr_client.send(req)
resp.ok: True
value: 5600 rpm
